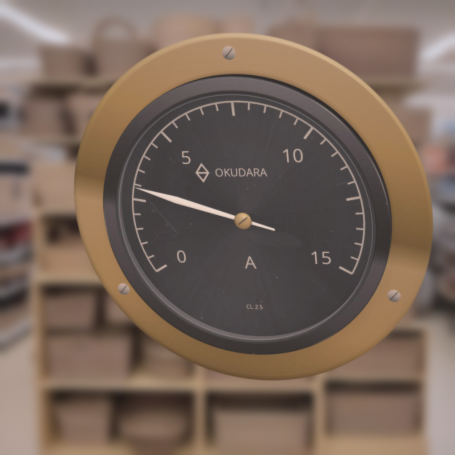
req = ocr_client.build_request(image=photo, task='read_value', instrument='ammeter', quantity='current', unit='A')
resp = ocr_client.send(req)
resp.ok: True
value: 3 A
